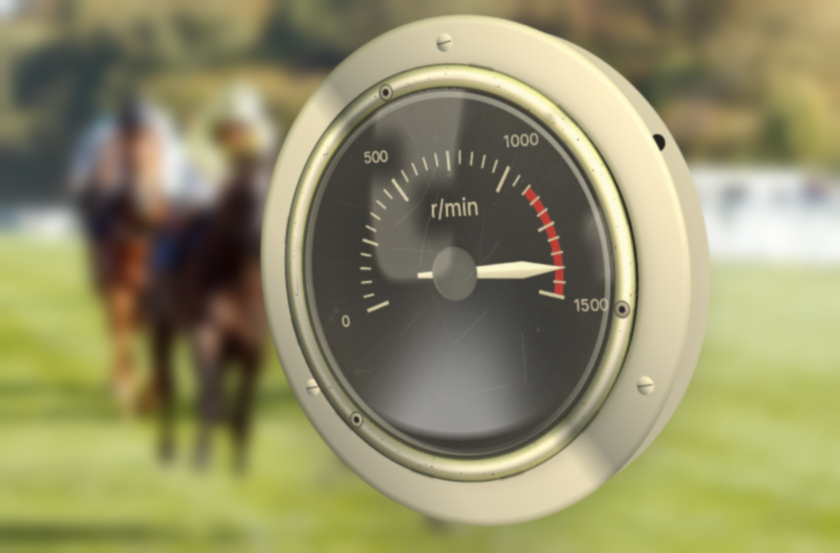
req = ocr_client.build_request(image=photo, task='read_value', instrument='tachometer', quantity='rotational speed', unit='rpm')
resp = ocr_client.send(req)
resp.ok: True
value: 1400 rpm
